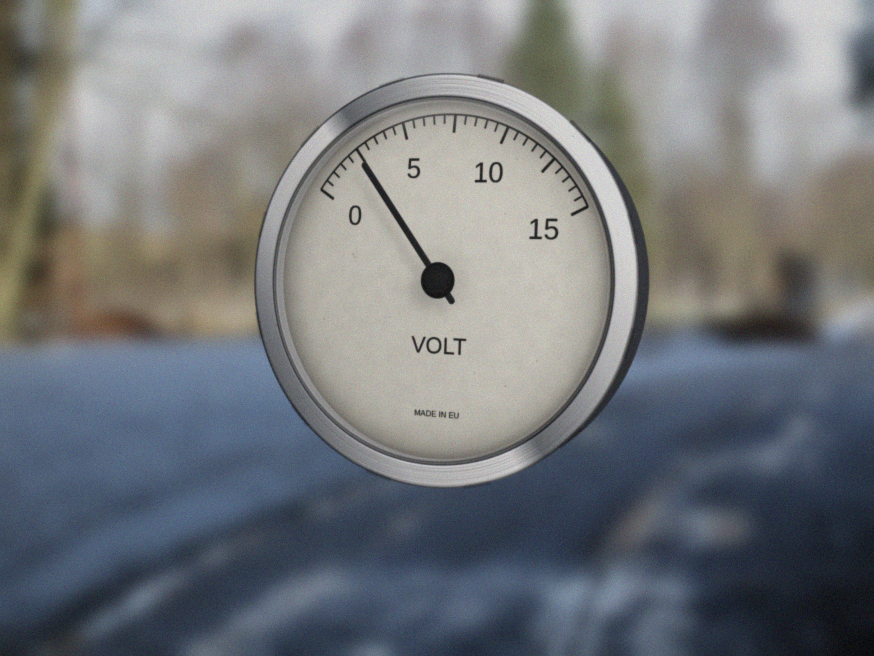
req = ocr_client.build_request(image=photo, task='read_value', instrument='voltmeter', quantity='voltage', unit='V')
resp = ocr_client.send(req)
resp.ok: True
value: 2.5 V
